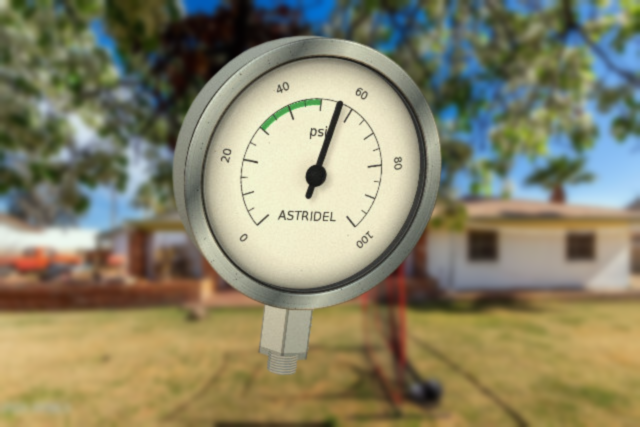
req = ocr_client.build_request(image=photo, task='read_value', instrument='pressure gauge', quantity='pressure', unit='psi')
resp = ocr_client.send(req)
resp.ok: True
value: 55 psi
